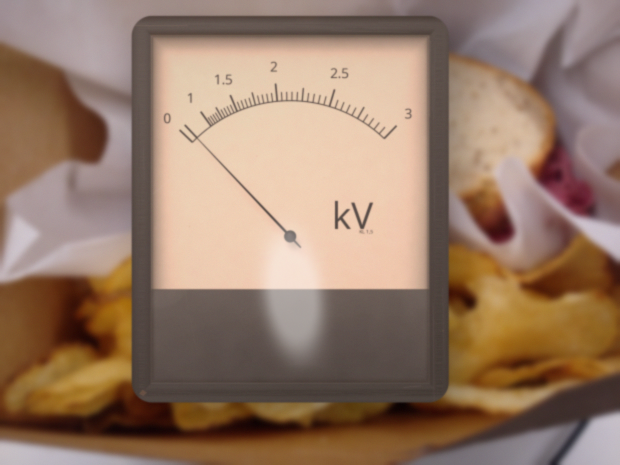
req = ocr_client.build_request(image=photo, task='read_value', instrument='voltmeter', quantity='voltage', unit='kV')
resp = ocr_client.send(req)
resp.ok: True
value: 0.5 kV
